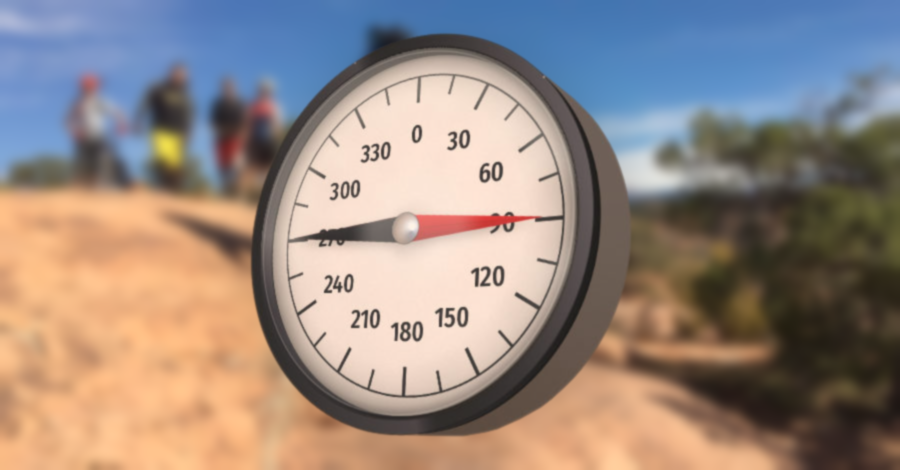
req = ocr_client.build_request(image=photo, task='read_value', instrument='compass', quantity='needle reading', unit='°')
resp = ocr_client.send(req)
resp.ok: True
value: 90 °
